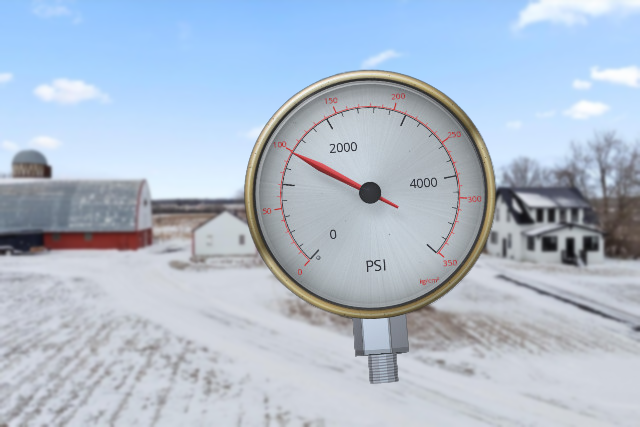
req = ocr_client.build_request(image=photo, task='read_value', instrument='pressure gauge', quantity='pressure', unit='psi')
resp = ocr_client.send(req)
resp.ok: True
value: 1400 psi
